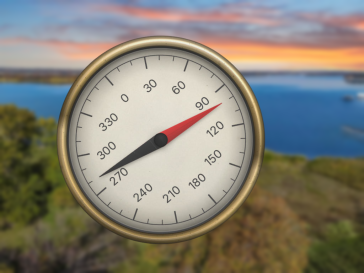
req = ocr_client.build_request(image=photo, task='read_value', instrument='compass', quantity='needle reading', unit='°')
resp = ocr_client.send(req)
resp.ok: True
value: 100 °
